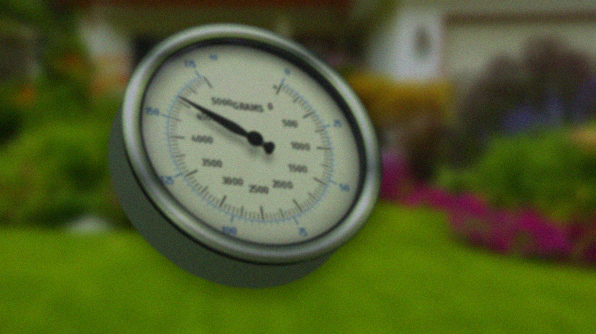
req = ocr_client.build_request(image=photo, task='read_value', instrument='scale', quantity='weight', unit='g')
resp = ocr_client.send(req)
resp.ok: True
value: 4500 g
